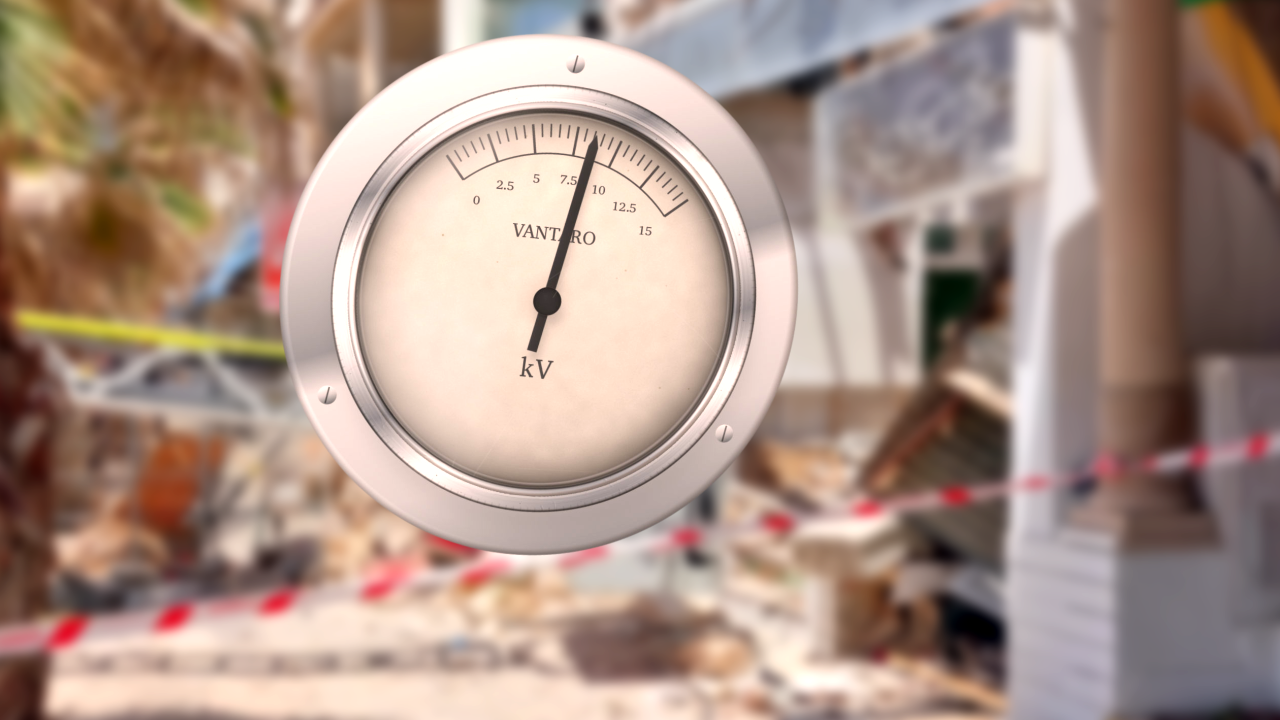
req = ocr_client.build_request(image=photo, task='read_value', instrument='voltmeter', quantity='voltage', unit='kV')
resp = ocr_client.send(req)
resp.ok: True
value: 8.5 kV
